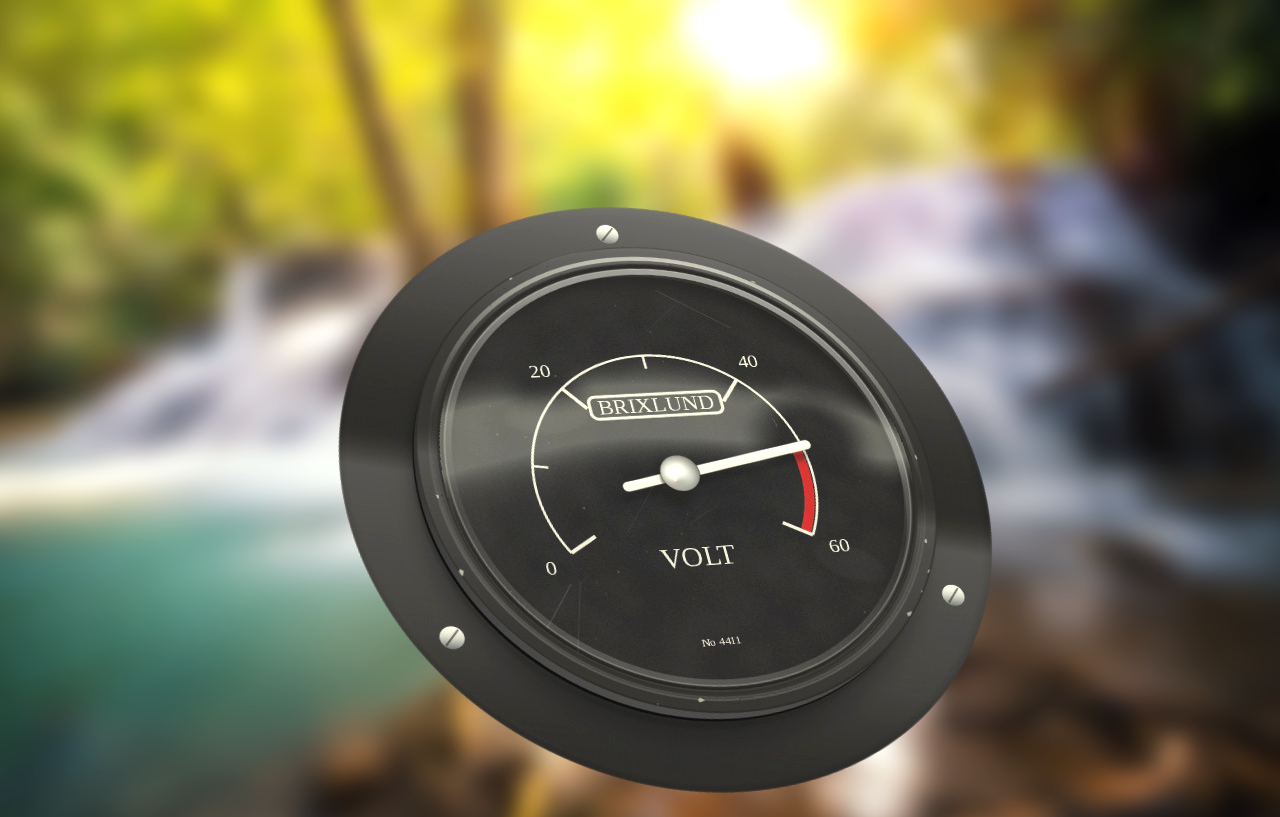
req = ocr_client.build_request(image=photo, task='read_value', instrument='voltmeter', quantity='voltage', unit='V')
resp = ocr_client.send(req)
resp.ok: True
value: 50 V
